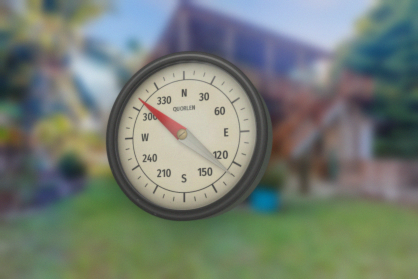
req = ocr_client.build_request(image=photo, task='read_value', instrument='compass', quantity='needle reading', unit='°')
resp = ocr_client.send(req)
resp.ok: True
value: 310 °
